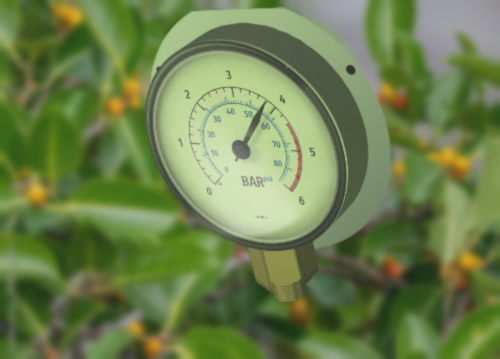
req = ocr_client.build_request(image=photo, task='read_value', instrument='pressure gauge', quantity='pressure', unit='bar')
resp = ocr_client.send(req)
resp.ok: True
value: 3.8 bar
